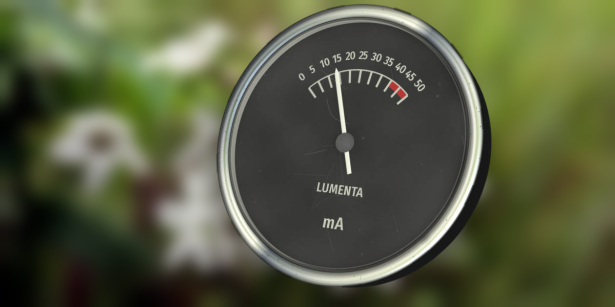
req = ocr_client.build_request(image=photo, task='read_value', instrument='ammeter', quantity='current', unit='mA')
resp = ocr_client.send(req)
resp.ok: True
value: 15 mA
